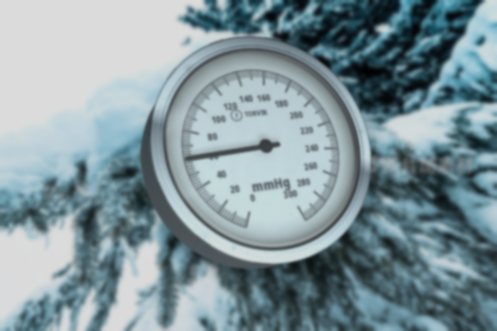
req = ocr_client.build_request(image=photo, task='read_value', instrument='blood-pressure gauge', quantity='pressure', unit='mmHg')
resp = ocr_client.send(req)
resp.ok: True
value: 60 mmHg
